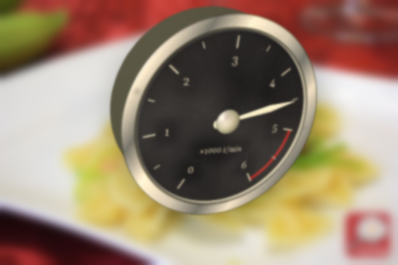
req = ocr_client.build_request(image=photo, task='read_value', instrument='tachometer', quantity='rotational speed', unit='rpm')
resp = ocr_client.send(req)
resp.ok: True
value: 4500 rpm
